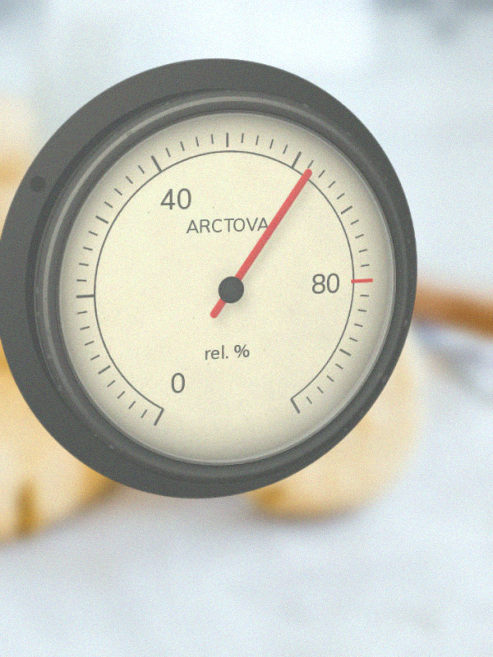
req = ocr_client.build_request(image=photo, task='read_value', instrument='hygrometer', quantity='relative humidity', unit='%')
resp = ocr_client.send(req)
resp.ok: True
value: 62 %
